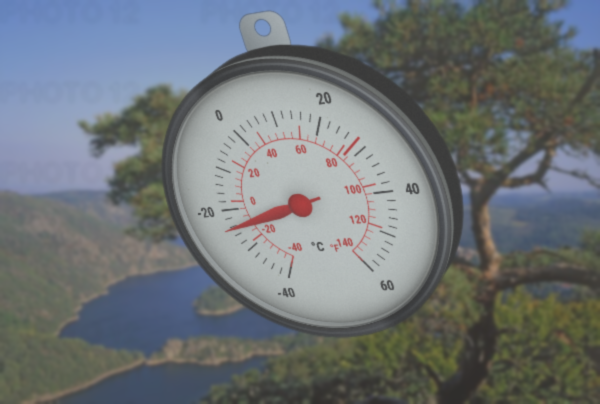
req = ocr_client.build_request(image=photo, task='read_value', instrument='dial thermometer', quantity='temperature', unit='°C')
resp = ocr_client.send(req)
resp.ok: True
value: -24 °C
